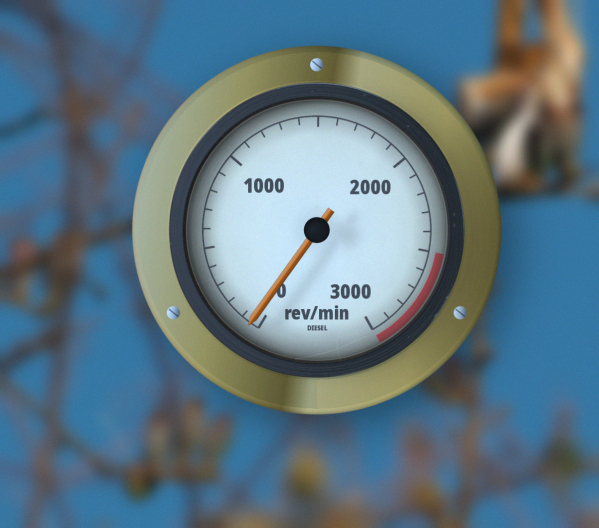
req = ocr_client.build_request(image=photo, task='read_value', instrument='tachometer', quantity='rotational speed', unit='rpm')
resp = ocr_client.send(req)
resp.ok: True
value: 50 rpm
